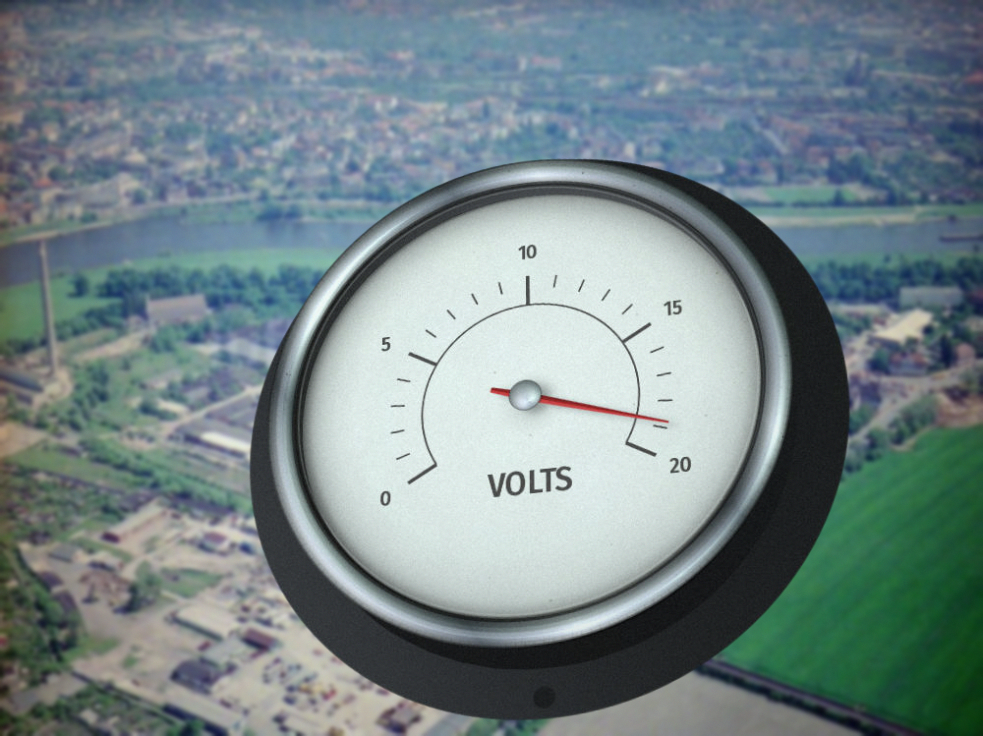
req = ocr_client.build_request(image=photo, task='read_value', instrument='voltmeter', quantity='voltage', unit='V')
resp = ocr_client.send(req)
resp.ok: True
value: 19 V
